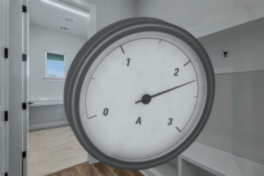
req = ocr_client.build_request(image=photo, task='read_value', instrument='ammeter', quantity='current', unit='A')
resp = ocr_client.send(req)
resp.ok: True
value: 2.25 A
